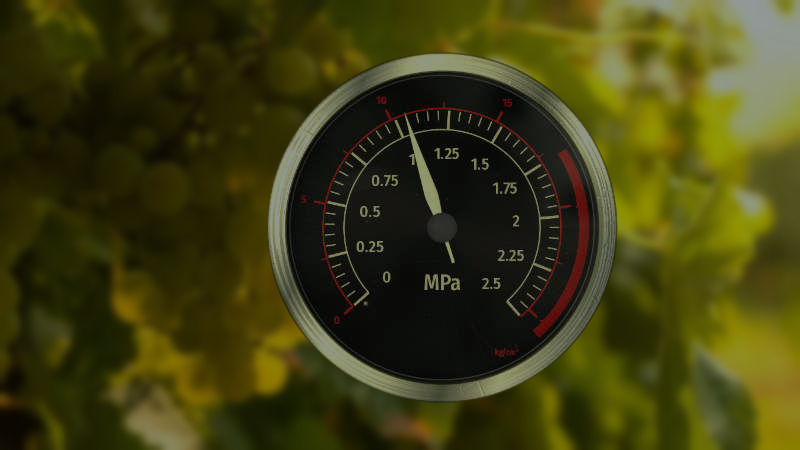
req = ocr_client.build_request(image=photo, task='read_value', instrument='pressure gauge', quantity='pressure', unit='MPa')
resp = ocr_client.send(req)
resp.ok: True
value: 1.05 MPa
